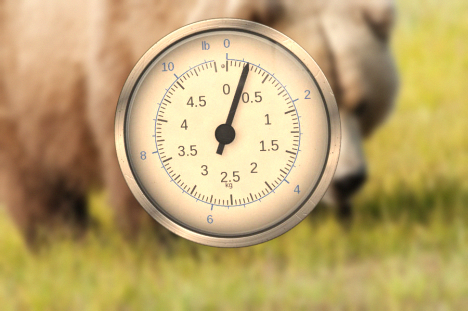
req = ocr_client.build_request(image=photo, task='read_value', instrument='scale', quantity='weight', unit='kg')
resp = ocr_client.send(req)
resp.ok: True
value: 0.25 kg
